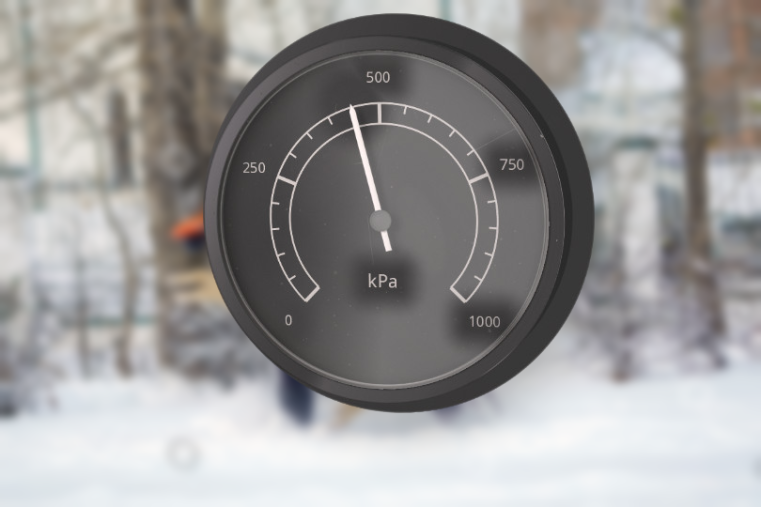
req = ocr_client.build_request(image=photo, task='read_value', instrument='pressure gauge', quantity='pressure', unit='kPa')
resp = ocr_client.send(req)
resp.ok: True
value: 450 kPa
